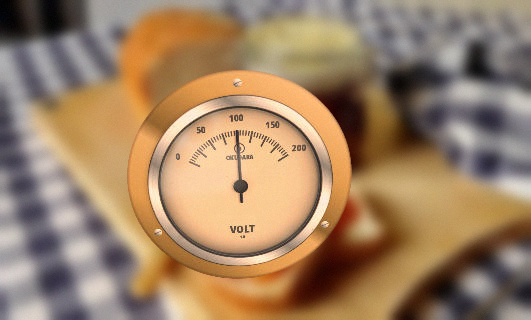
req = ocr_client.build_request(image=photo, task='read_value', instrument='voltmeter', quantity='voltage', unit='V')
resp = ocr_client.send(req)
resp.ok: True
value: 100 V
